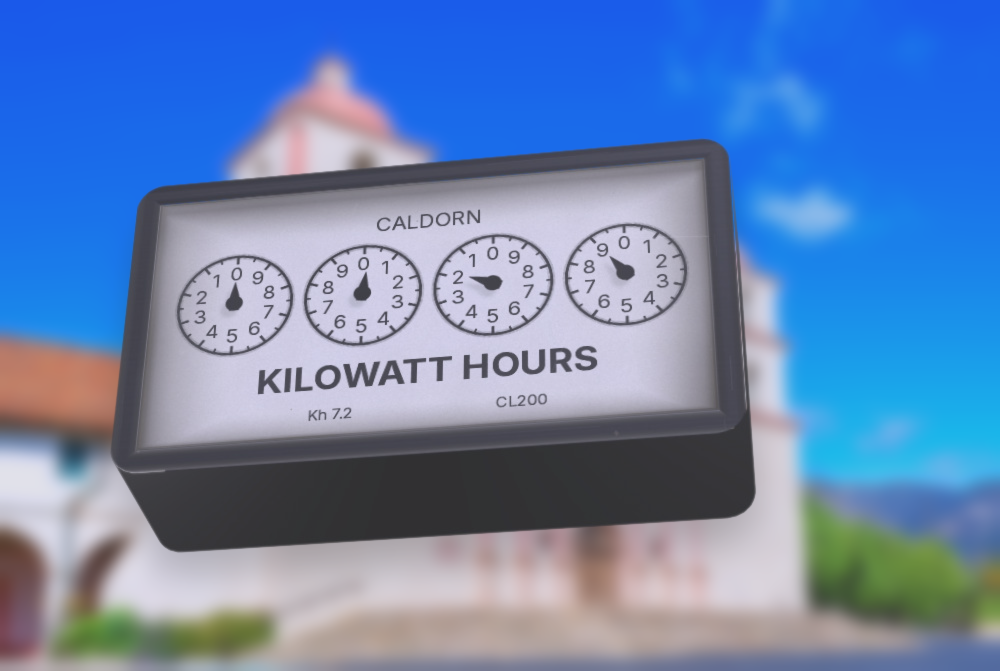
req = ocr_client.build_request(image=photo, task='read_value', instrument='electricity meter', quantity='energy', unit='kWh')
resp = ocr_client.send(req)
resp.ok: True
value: 19 kWh
